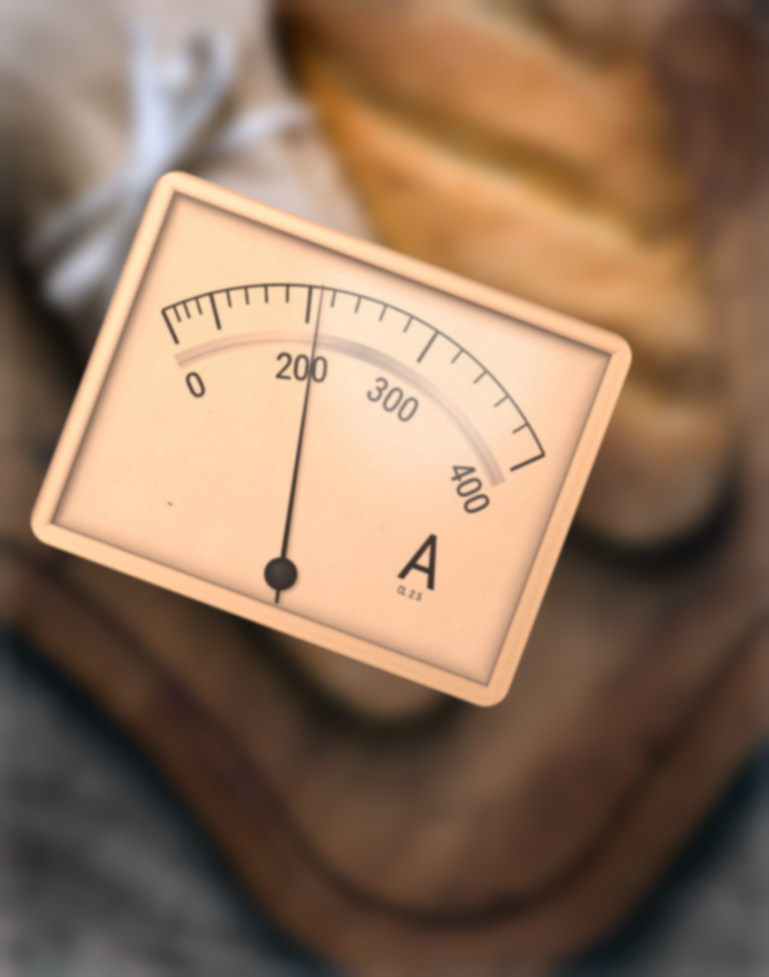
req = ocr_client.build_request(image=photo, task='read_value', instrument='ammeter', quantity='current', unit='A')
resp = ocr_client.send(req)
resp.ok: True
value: 210 A
